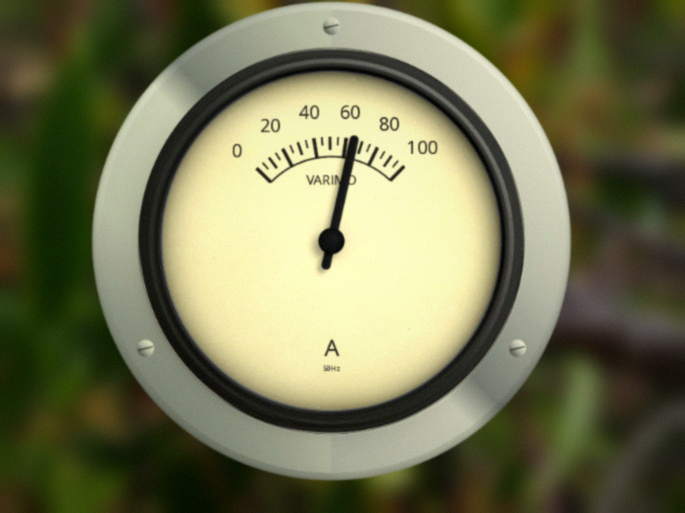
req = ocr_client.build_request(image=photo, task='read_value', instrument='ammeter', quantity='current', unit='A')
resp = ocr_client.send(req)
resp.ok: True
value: 65 A
